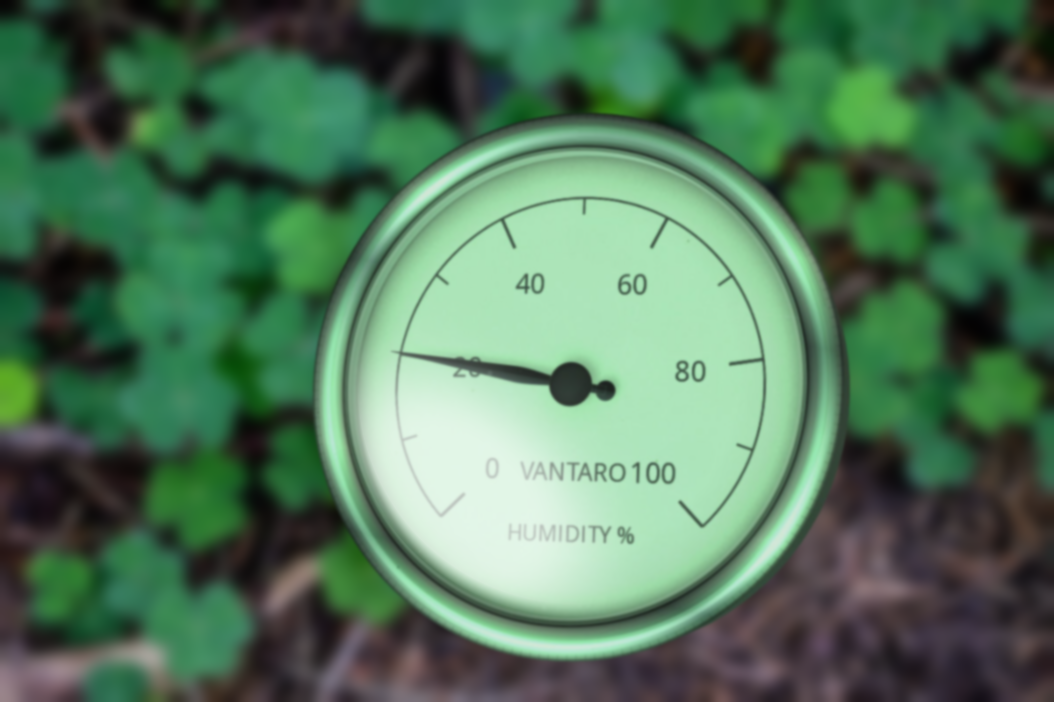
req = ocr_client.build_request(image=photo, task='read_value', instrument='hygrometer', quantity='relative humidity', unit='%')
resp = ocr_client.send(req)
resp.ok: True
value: 20 %
